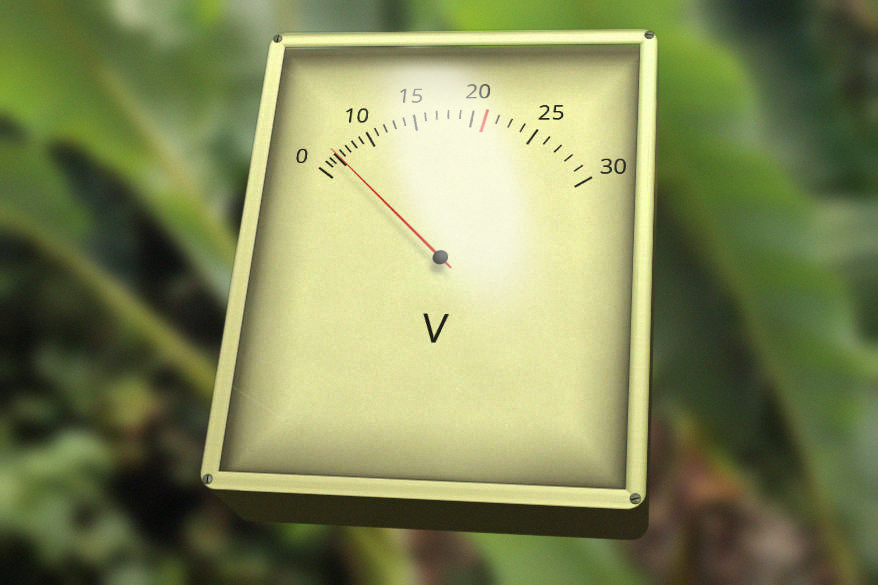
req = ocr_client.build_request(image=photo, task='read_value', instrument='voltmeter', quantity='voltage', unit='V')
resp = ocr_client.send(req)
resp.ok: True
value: 5 V
